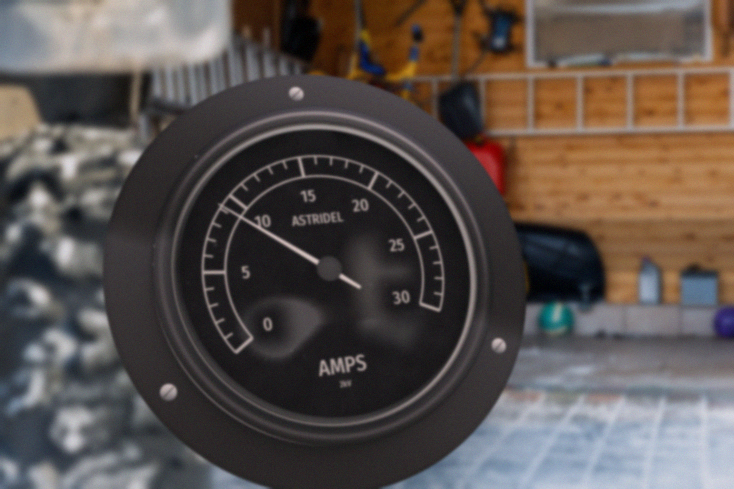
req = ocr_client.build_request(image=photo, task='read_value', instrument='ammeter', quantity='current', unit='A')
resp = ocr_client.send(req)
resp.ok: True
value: 9 A
